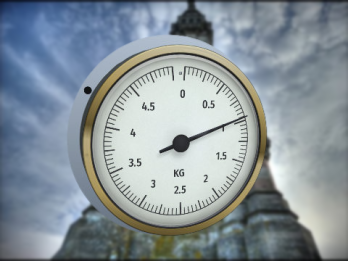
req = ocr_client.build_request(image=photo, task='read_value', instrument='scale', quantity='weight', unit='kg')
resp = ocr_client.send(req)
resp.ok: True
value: 0.95 kg
